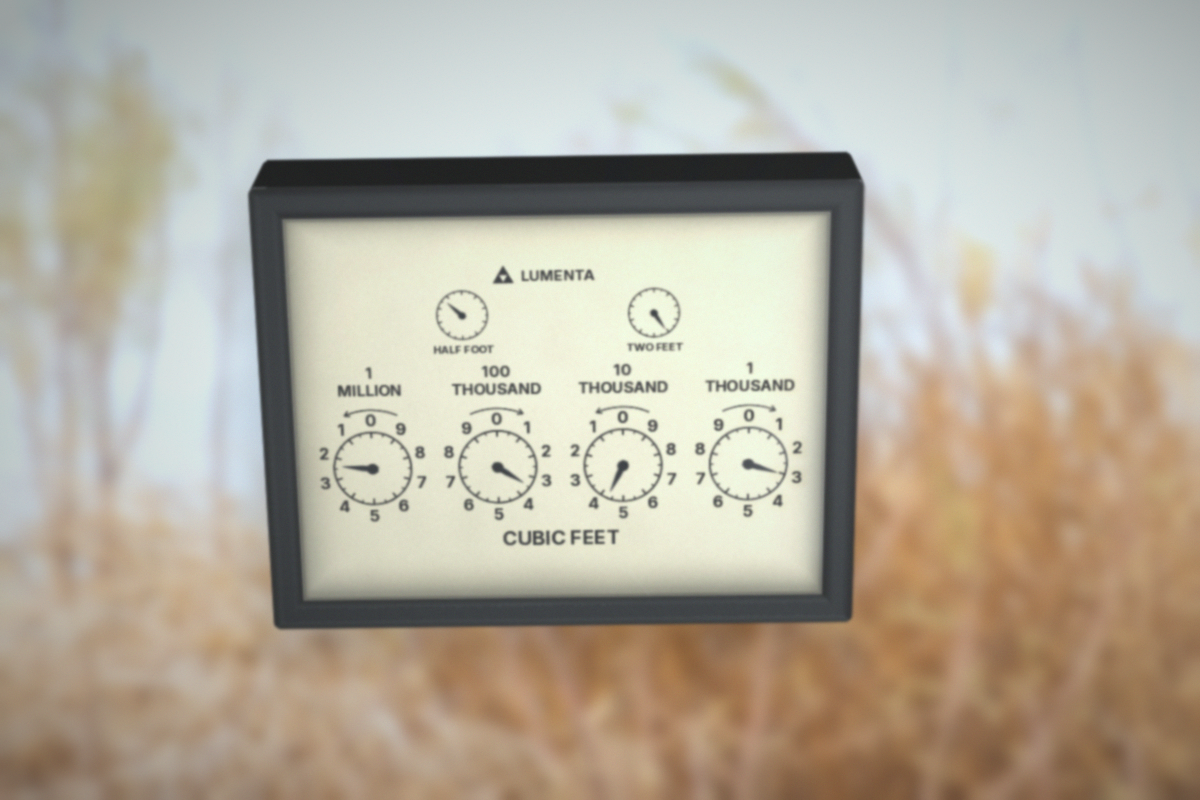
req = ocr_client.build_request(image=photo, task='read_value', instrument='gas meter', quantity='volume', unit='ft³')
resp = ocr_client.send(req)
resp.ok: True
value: 234300 ft³
